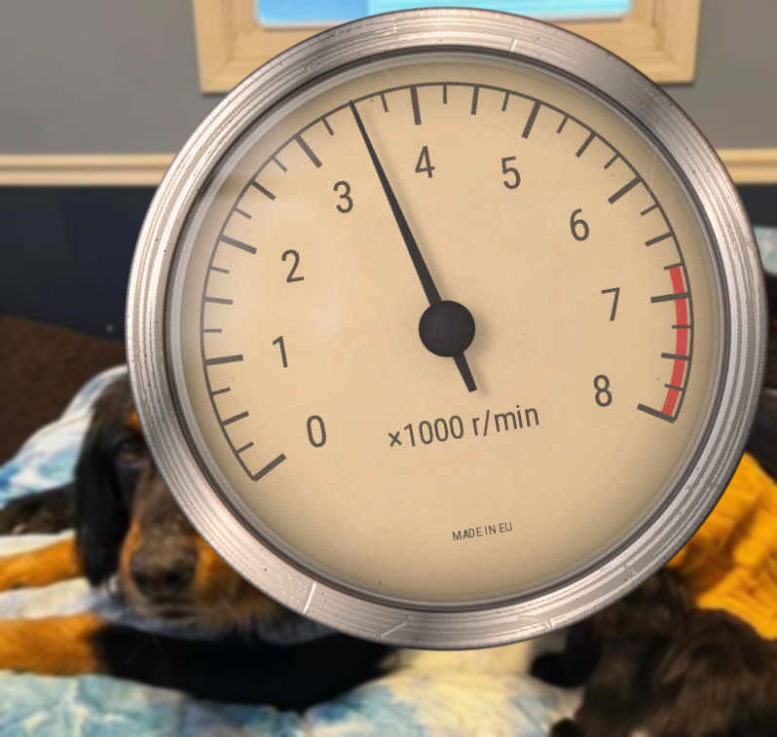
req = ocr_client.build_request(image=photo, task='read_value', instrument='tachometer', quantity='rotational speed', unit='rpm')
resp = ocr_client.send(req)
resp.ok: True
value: 3500 rpm
